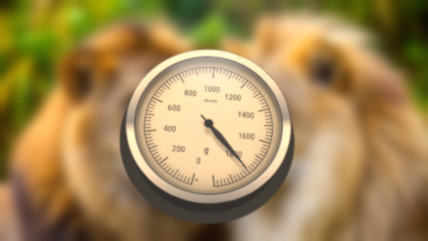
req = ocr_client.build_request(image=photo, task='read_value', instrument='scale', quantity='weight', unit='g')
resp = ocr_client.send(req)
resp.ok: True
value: 1800 g
